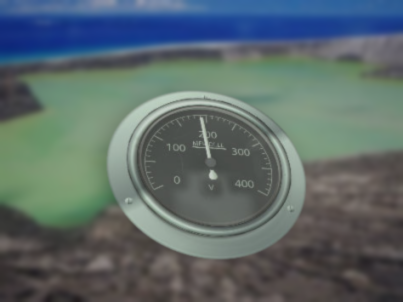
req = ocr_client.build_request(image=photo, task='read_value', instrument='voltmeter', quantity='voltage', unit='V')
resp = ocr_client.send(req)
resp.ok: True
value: 190 V
